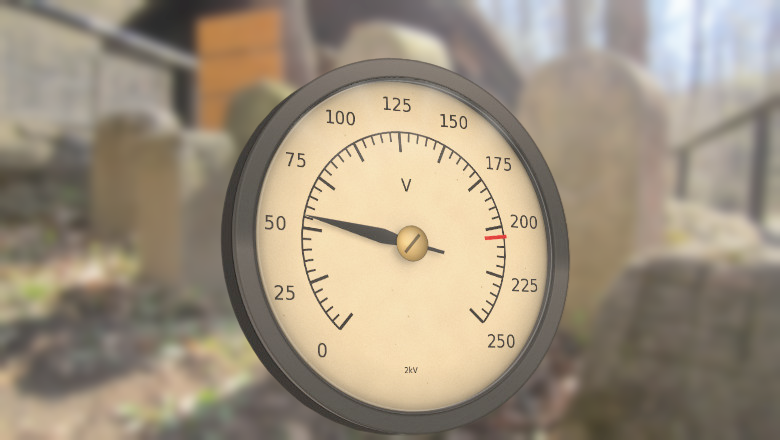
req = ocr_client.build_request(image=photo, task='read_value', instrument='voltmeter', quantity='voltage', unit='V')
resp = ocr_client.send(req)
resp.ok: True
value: 55 V
